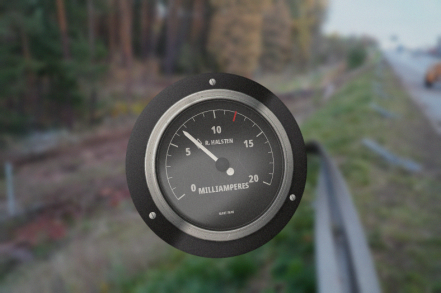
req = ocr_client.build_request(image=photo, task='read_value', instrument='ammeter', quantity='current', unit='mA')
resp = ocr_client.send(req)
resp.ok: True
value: 6.5 mA
